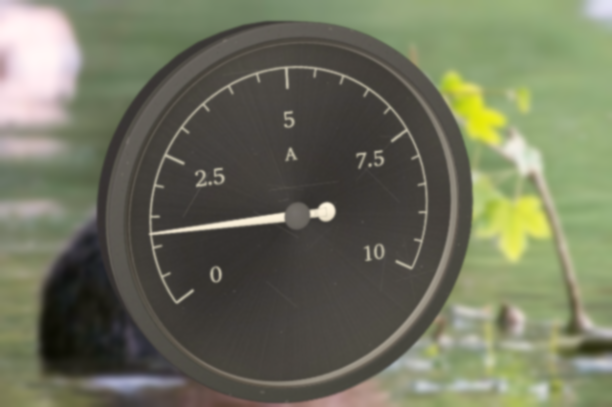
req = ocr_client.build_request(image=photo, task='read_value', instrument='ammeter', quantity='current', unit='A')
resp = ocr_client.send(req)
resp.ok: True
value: 1.25 A
